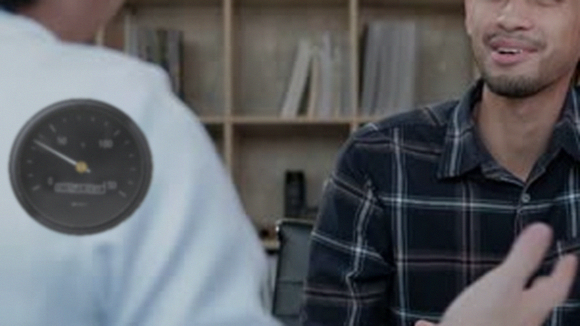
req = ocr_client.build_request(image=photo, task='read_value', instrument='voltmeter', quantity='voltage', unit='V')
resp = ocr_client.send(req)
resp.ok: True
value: 35 V
